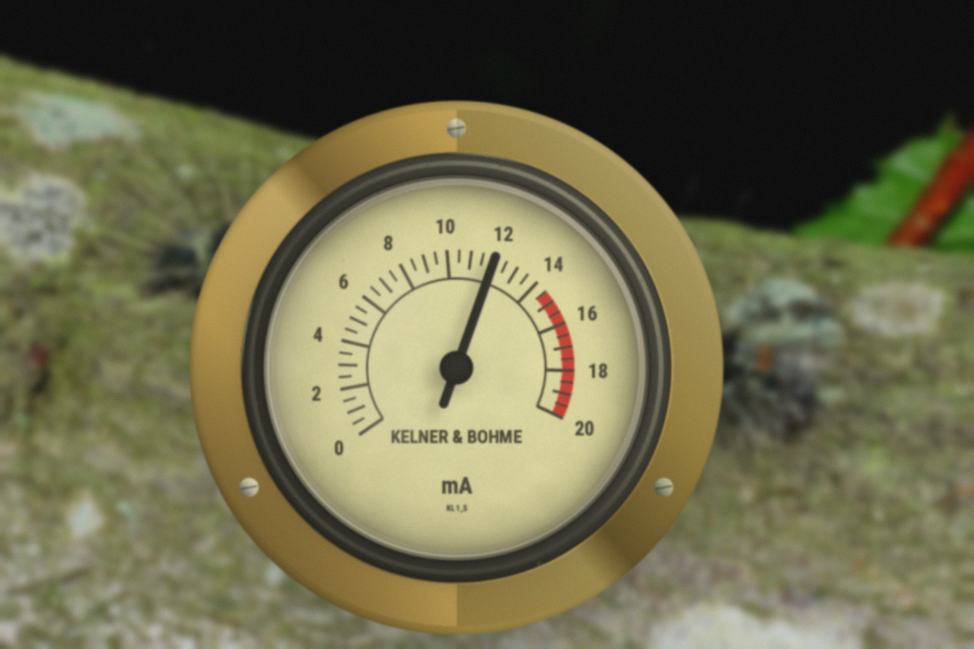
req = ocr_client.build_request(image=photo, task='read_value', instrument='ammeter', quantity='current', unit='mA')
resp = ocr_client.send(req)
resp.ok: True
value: 12 mA
